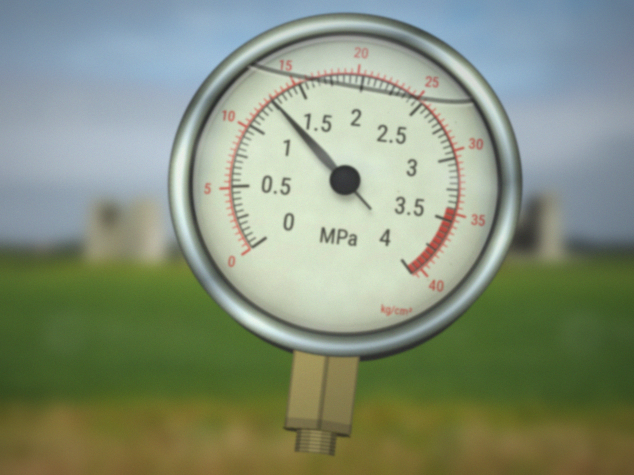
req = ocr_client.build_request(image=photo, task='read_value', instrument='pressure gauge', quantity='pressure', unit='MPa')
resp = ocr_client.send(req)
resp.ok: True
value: 1.25 MPa
